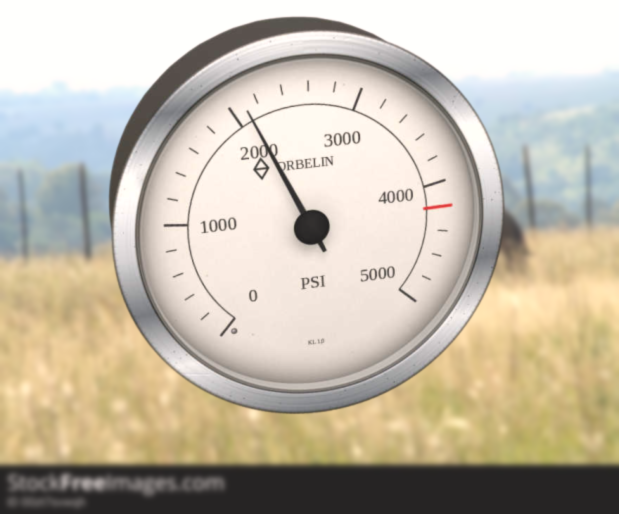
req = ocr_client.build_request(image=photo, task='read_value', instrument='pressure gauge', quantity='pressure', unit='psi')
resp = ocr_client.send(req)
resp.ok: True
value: 2100 psi
